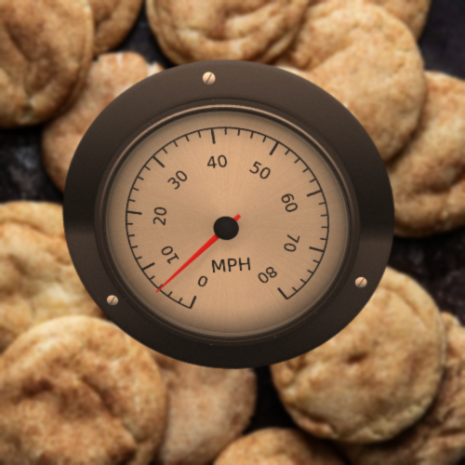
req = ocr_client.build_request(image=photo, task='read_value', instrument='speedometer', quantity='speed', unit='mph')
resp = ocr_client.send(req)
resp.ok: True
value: 6 mph
